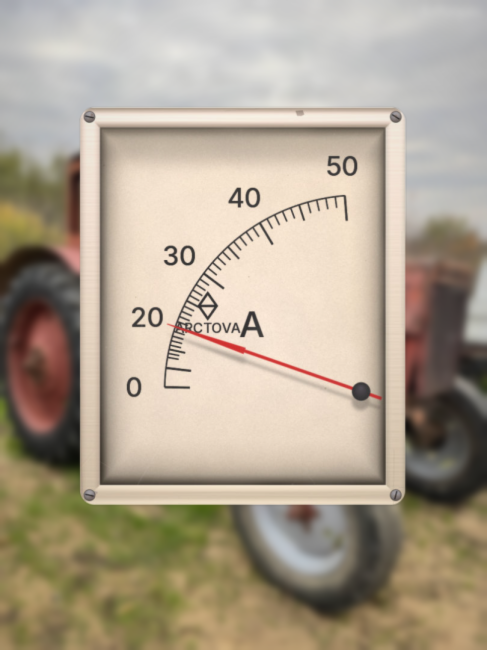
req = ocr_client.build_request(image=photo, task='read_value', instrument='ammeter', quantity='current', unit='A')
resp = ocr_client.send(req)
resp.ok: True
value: 20 A
